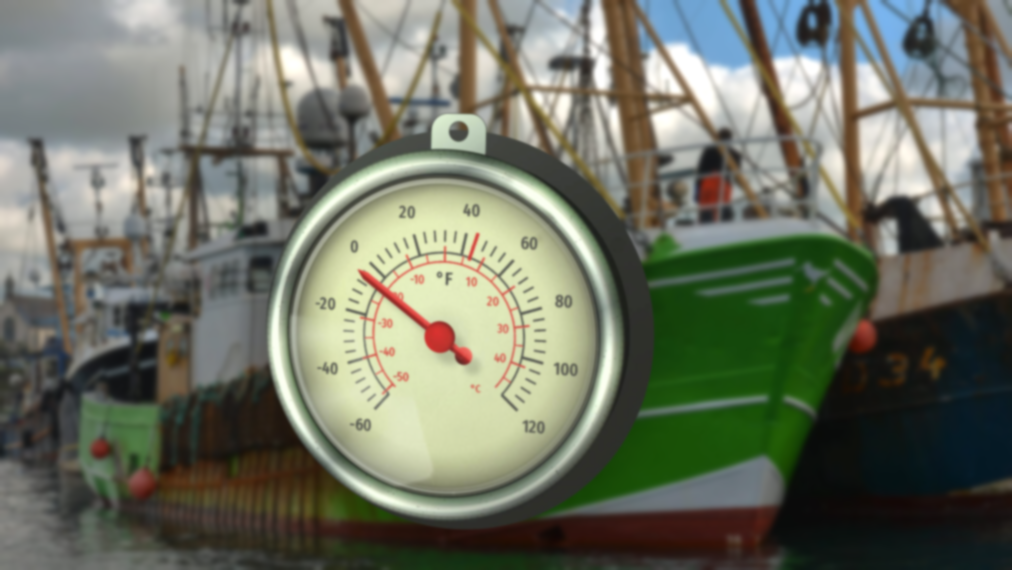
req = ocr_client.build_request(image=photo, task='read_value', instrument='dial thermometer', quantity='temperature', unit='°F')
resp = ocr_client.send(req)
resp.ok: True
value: -4 °F
